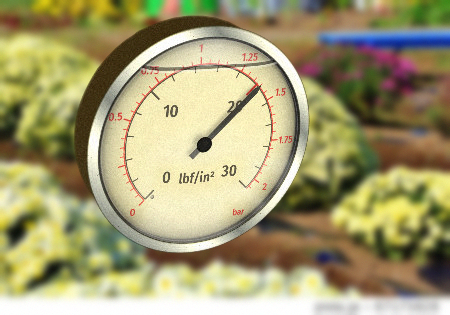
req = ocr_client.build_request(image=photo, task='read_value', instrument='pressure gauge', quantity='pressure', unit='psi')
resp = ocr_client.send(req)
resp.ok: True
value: 20 psi
